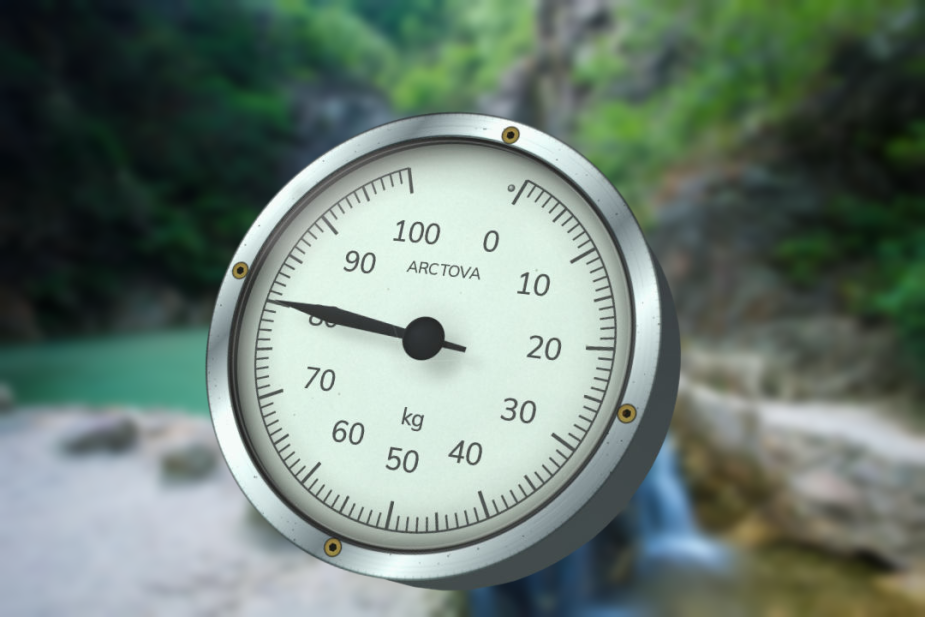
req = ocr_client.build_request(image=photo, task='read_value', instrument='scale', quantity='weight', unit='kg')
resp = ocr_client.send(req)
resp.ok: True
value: 80 kg
